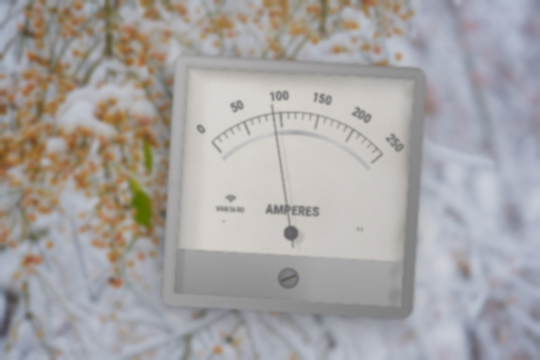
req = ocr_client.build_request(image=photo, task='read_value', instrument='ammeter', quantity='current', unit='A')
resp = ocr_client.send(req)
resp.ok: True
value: 90 A
